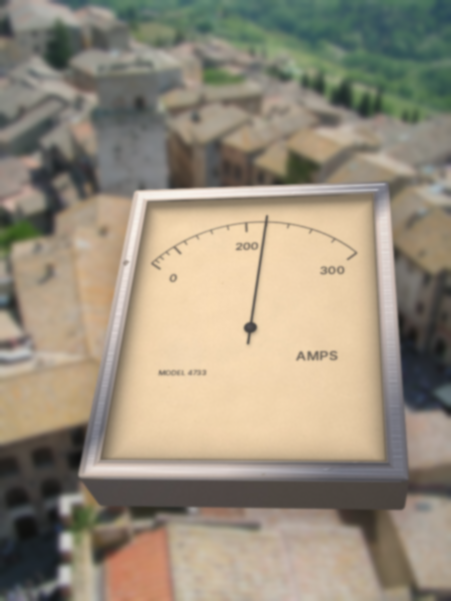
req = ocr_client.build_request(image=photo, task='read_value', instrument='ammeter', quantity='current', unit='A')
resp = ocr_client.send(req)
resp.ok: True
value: 220 A
